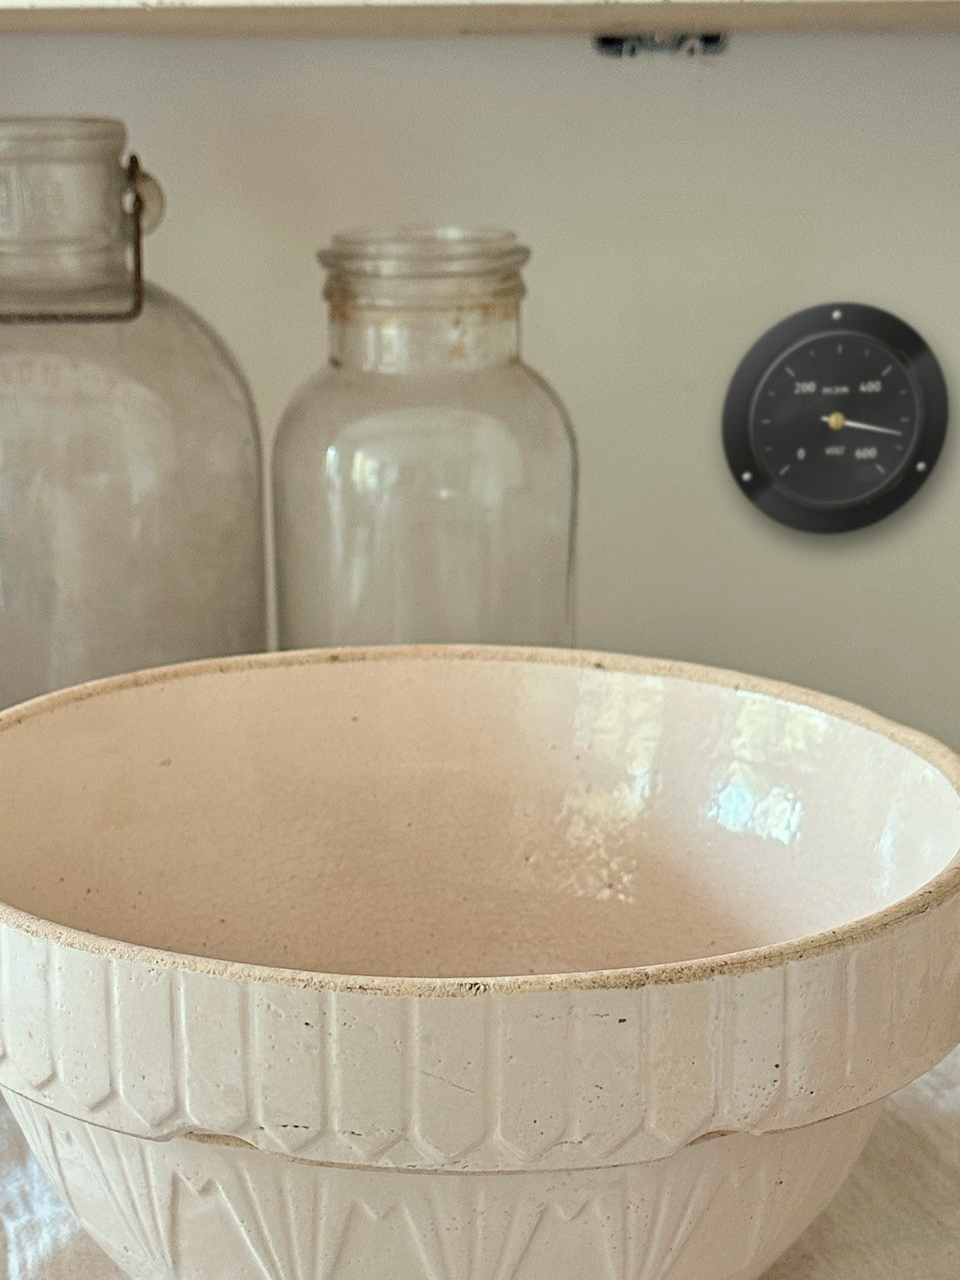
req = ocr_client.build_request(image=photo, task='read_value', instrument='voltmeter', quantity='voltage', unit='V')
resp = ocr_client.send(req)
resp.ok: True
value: 525 V
